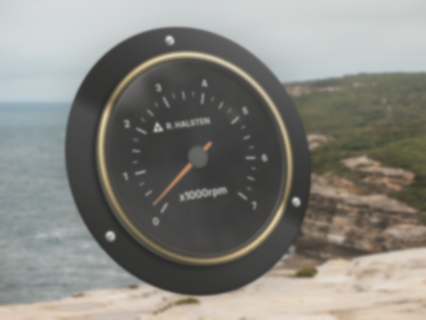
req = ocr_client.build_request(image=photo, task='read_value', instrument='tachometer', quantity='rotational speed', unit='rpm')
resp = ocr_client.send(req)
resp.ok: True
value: 250 rpm
